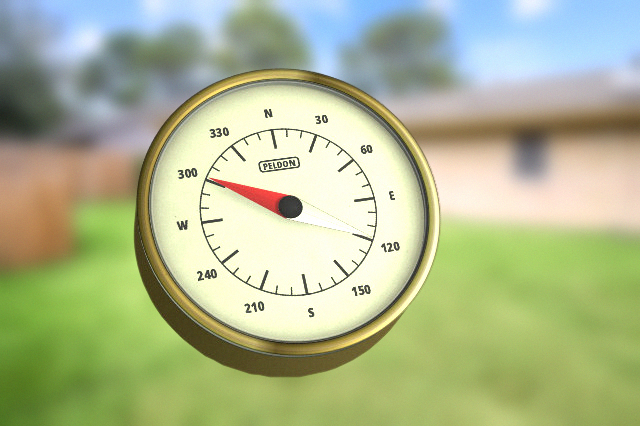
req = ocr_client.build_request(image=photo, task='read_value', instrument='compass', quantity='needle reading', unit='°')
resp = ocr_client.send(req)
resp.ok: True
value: 300 °
